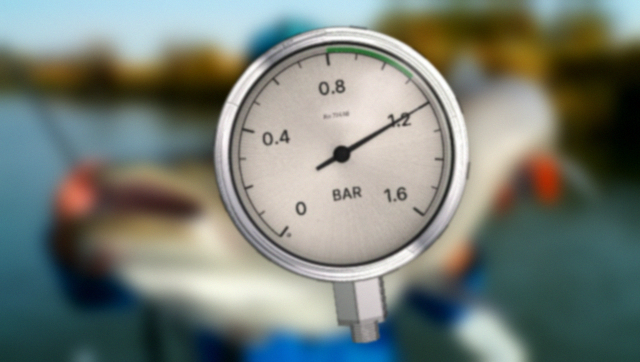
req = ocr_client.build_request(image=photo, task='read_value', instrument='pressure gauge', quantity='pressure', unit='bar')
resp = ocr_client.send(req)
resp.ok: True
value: 1.2 bar
